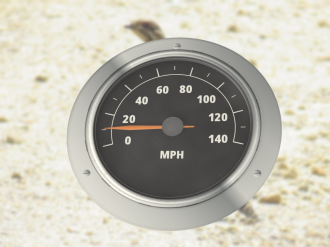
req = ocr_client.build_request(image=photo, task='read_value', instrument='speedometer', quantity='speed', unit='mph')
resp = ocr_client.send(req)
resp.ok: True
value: 10 mph
